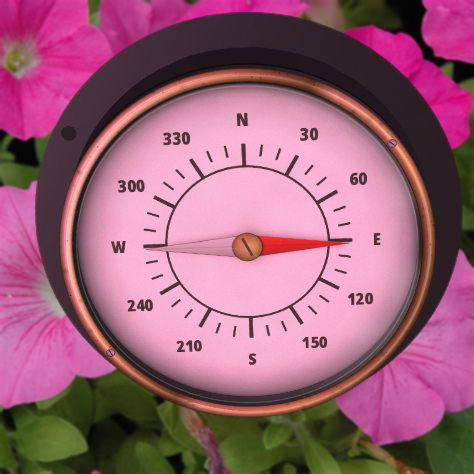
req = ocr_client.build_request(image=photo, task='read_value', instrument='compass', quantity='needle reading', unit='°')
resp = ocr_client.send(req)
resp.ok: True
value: 90 °
